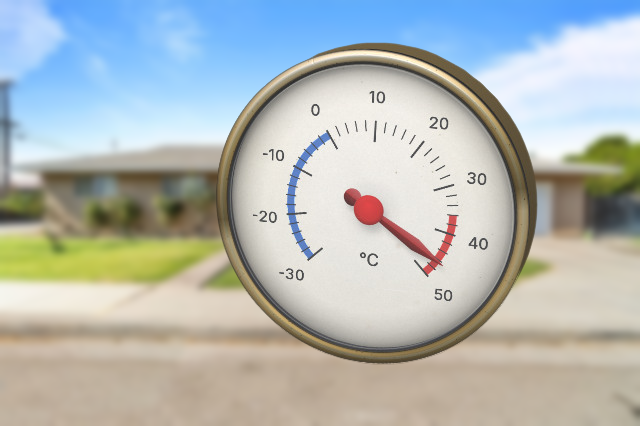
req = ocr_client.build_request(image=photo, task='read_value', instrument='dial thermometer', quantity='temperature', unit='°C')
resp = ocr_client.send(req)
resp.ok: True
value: 46 °C
